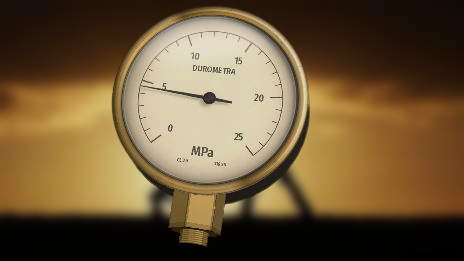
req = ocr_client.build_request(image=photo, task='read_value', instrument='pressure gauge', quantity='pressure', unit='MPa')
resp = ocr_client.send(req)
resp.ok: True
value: 4.5 MPa
